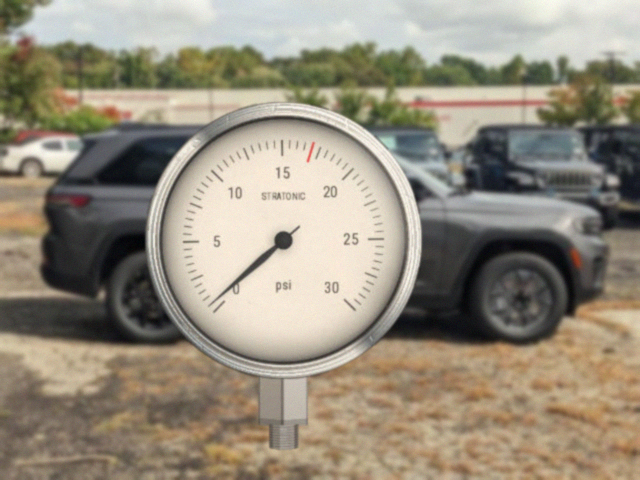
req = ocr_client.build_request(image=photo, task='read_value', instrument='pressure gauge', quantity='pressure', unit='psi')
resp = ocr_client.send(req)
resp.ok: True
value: 0.5 psi
